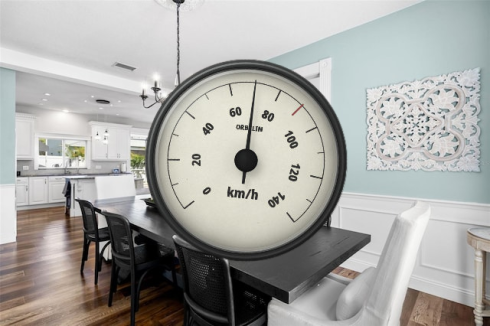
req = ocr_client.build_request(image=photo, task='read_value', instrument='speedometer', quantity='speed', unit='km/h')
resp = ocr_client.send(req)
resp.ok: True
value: 70 km/h
